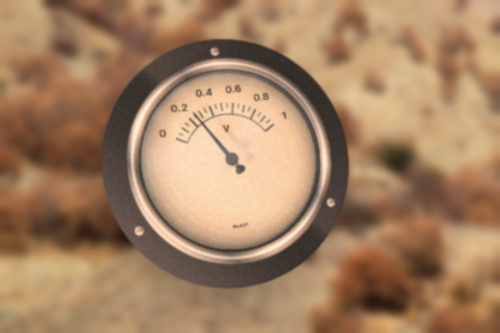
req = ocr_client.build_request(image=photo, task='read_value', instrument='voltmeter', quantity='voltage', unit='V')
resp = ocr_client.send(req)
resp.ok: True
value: 0.25 V
